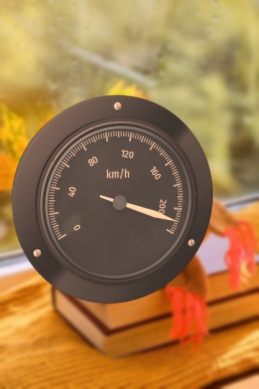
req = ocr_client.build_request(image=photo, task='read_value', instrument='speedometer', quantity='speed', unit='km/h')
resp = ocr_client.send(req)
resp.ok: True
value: 210 km/h
